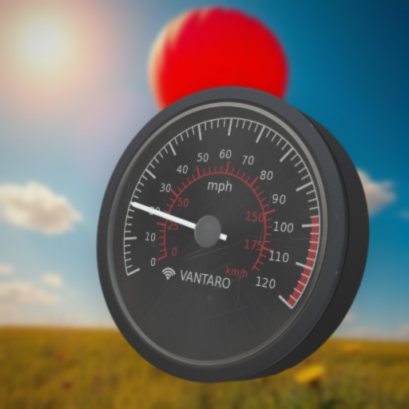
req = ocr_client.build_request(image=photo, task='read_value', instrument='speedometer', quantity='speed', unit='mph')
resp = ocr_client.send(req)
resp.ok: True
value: 20 mph
